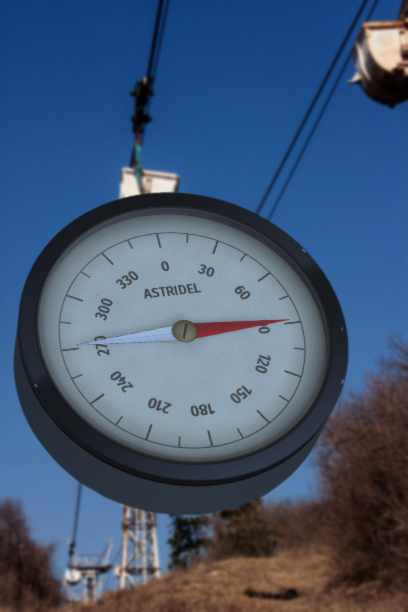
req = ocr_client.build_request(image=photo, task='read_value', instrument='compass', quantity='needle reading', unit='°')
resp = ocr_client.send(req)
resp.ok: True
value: 90 °
